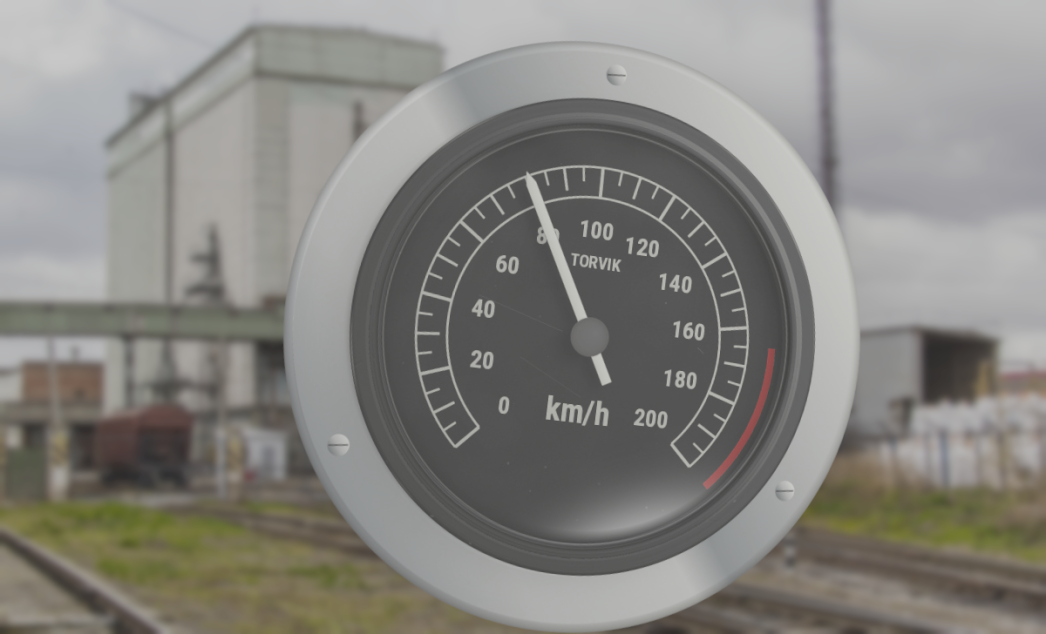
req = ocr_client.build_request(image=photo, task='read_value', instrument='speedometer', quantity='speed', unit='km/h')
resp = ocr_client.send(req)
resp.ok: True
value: 80 km/h
